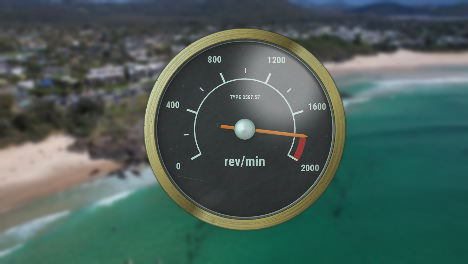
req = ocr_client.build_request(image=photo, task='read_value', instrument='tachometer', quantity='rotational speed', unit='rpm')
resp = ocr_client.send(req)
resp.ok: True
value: 1800 rpm
